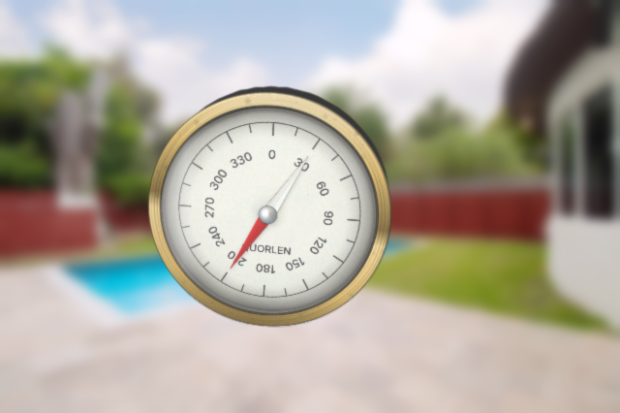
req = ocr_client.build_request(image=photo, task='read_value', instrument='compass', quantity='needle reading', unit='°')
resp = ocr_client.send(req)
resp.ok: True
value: 210 °
